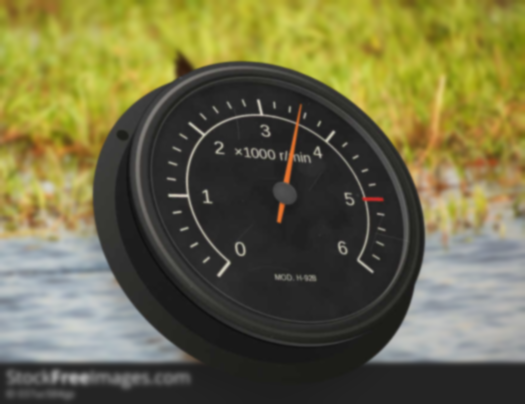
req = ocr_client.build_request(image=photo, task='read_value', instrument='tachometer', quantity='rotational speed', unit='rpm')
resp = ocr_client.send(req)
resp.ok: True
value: 3500 rpm
